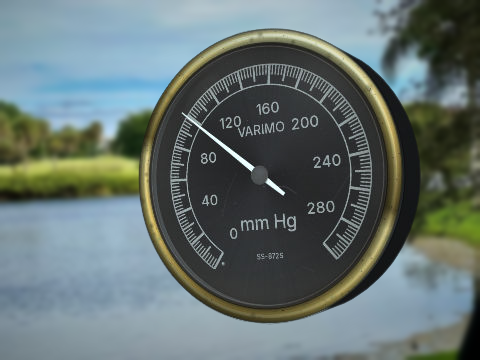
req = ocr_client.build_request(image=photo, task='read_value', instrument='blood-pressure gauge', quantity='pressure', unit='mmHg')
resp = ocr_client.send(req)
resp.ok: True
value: 100 mmHg
